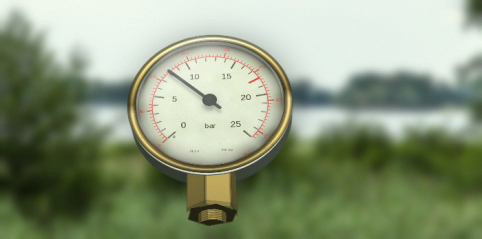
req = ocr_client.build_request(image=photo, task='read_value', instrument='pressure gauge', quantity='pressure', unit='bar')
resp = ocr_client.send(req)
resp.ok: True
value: 8 bar
